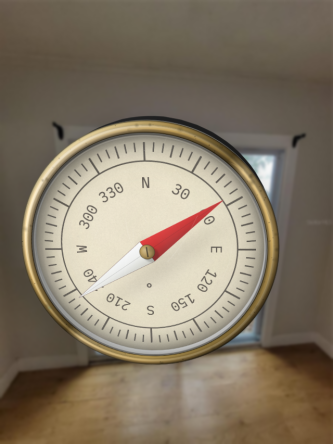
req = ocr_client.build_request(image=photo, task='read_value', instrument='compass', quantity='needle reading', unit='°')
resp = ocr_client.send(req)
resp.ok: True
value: 55 °
